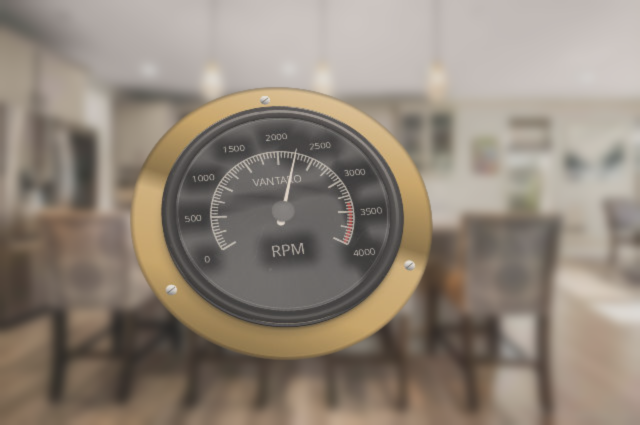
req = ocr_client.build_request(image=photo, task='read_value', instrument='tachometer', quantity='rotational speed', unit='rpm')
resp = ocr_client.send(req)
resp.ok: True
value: 2250 rpm
